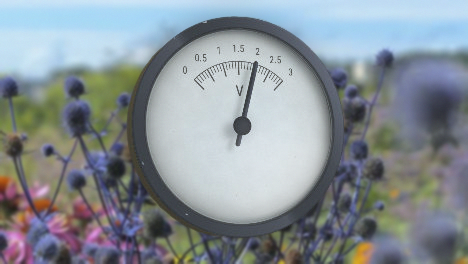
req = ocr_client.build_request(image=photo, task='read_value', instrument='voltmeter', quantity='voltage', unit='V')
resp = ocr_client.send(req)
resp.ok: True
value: 2 V
